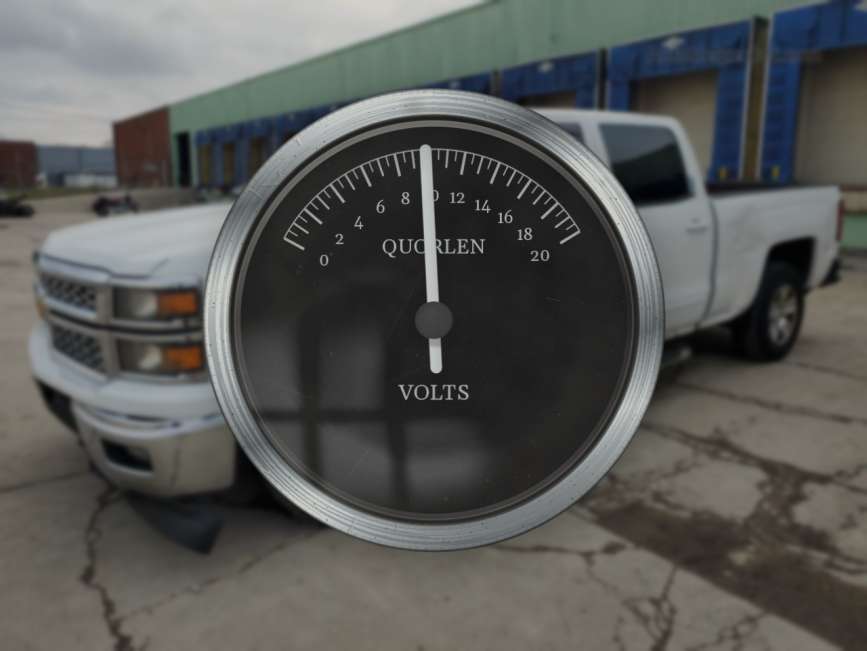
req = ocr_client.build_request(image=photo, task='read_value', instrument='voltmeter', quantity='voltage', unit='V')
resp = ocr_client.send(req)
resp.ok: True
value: 9.75 V
